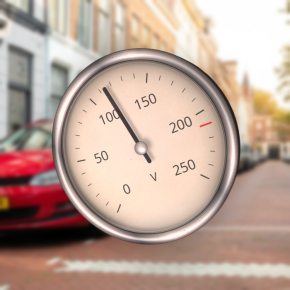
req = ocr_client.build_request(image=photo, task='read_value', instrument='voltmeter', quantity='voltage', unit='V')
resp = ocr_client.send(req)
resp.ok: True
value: 115 V
